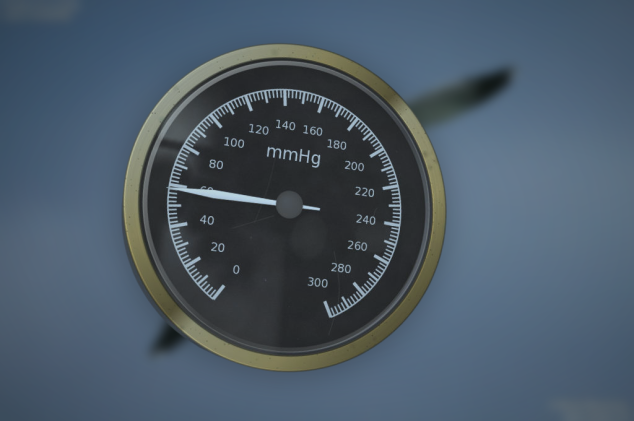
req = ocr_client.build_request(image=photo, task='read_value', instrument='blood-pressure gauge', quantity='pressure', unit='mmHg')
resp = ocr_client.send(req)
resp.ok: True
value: 58 mmHg
